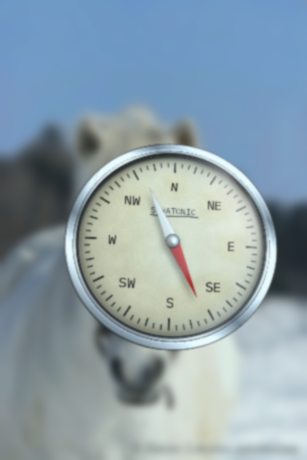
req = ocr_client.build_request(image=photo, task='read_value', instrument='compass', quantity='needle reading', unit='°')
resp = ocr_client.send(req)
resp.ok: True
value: 155 °
